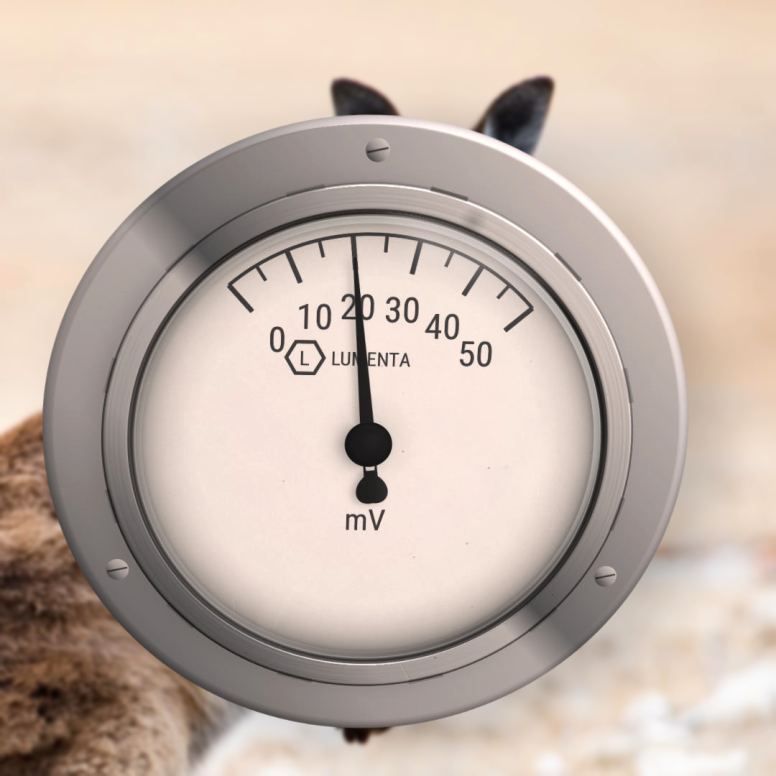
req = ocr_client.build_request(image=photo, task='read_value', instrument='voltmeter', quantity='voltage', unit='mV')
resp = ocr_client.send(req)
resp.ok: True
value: 20 mV
